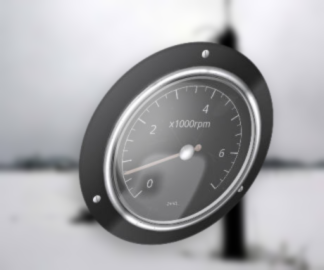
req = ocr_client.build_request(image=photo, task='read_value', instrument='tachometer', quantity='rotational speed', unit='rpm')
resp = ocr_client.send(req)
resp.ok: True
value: 750 rpm
